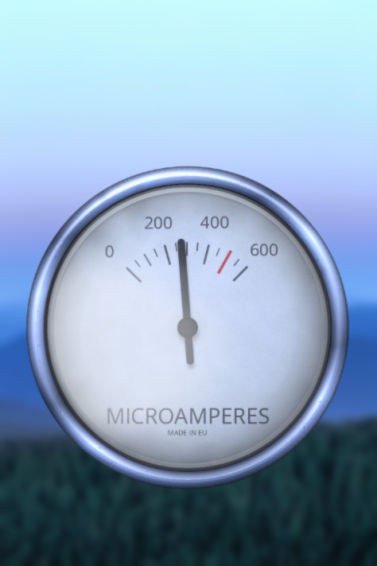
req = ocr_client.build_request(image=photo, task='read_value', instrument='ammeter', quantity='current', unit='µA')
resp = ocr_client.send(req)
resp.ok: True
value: 275 µA
